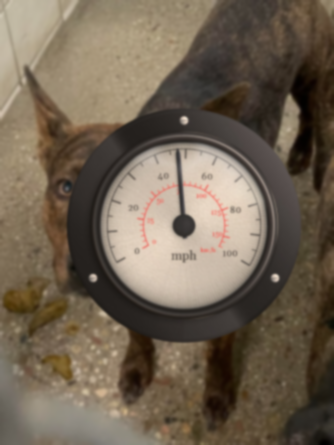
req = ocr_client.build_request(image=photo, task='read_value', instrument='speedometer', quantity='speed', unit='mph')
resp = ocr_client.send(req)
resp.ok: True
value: 47.5 mph
